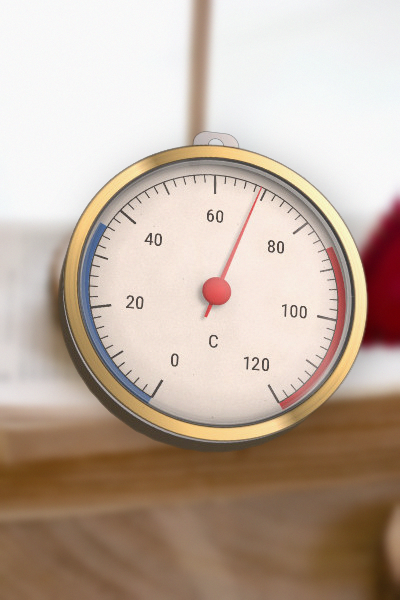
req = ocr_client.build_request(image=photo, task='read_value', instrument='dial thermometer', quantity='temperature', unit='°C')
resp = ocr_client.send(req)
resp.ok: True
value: 69 °C
